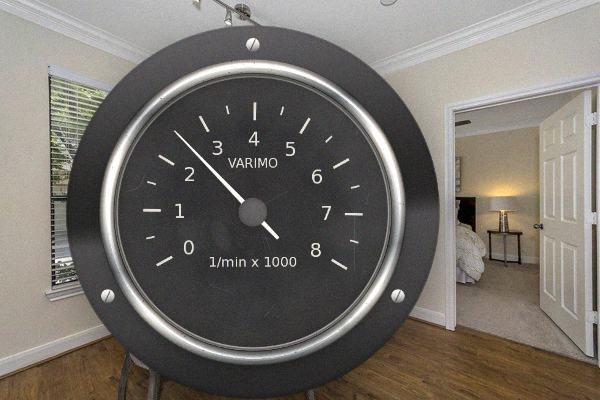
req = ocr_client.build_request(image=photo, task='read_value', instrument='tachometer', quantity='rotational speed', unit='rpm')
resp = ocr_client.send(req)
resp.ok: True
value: 2500 rpm
